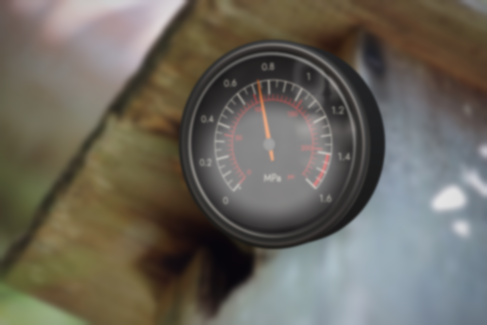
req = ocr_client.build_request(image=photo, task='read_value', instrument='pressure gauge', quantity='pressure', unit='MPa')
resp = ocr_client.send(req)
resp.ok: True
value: 0.75 MPa
